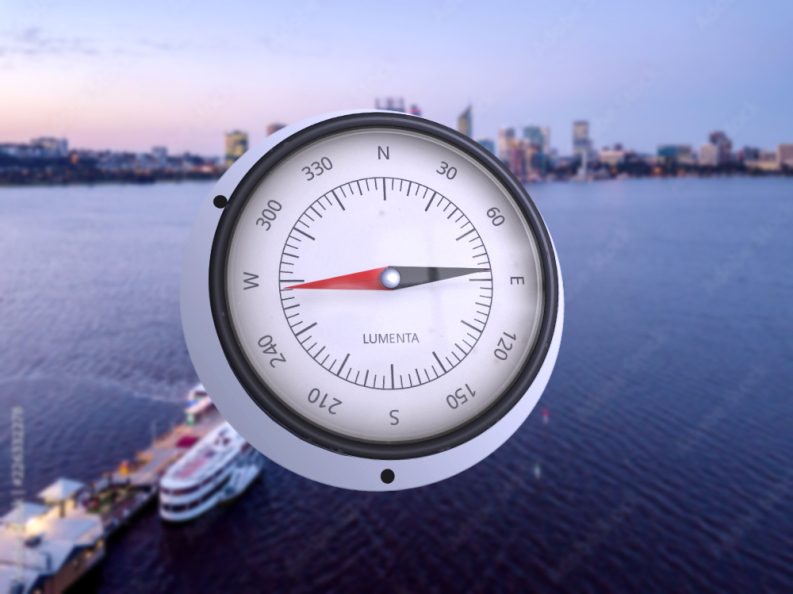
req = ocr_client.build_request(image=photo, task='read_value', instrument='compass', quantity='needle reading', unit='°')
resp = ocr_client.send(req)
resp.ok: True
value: 265 °
